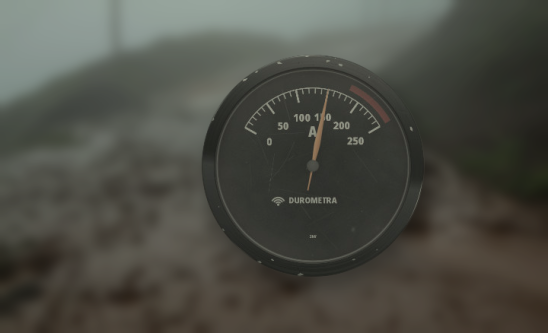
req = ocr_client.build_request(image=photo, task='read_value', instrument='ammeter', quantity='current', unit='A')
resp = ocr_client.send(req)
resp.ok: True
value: 150 A
